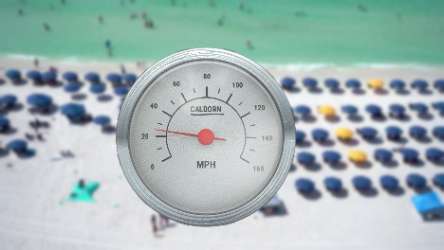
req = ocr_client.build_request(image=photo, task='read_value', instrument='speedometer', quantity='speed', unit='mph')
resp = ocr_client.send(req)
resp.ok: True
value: 25 mph
